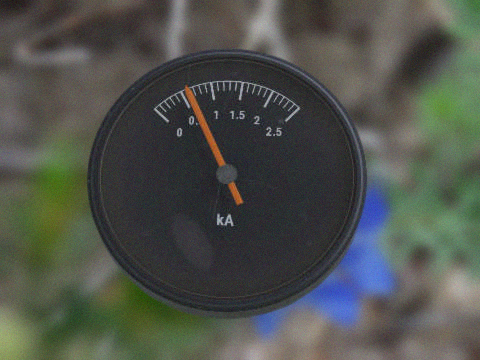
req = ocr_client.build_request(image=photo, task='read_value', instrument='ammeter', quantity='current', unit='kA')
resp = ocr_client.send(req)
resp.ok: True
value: 0.6 kA
